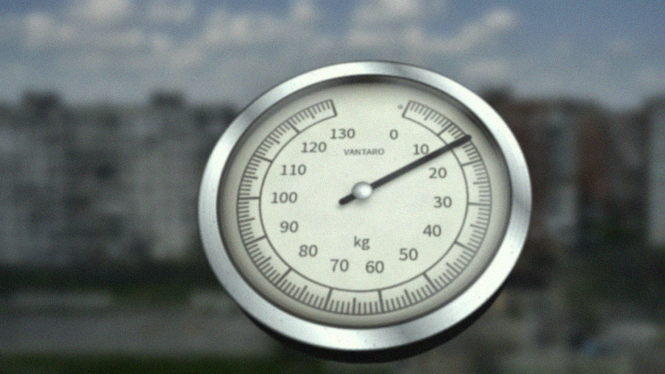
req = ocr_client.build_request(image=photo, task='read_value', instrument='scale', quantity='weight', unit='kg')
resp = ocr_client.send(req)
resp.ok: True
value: 15 kg
